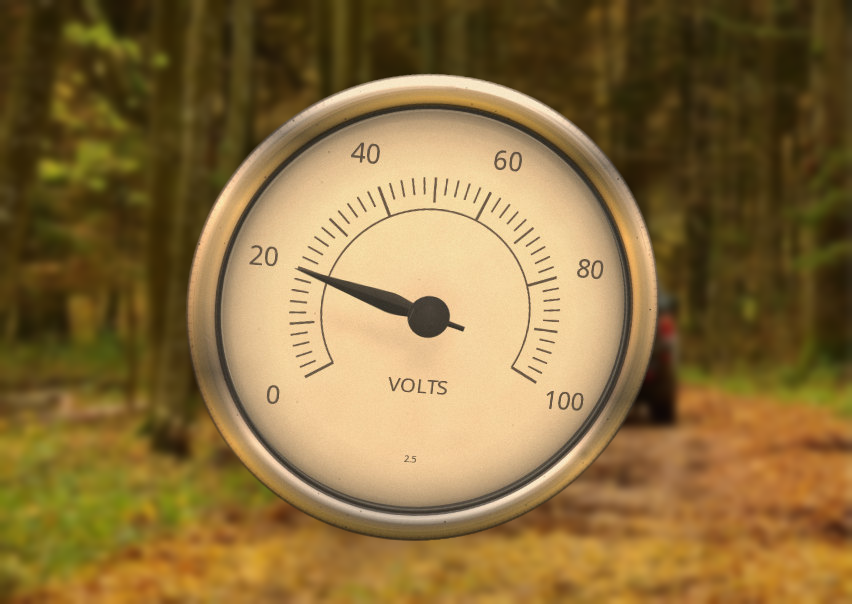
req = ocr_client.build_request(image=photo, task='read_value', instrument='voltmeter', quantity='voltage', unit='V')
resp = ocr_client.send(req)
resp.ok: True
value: 20 V
